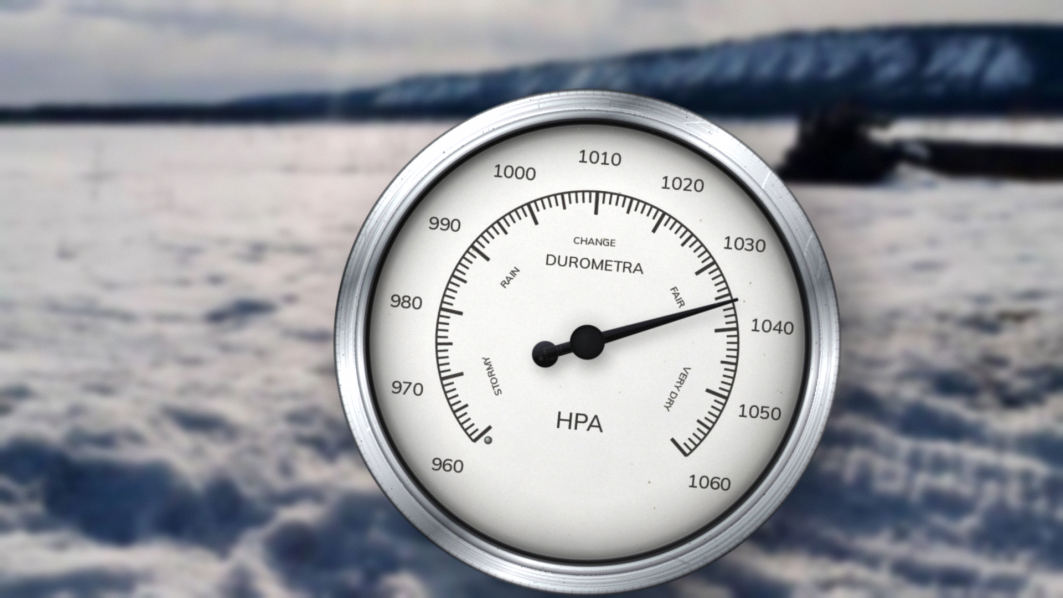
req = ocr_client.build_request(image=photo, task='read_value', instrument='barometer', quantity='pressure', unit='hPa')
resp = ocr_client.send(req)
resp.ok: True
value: 1036 hPa
